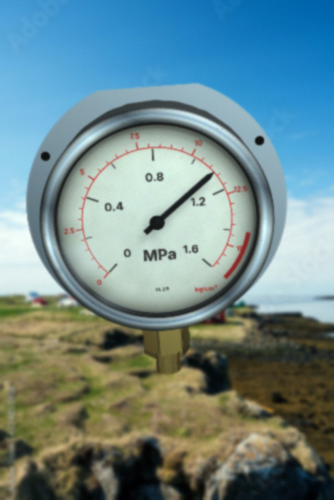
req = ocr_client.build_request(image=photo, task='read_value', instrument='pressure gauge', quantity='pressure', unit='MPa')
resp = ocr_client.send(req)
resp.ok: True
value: 1.1 MPa
